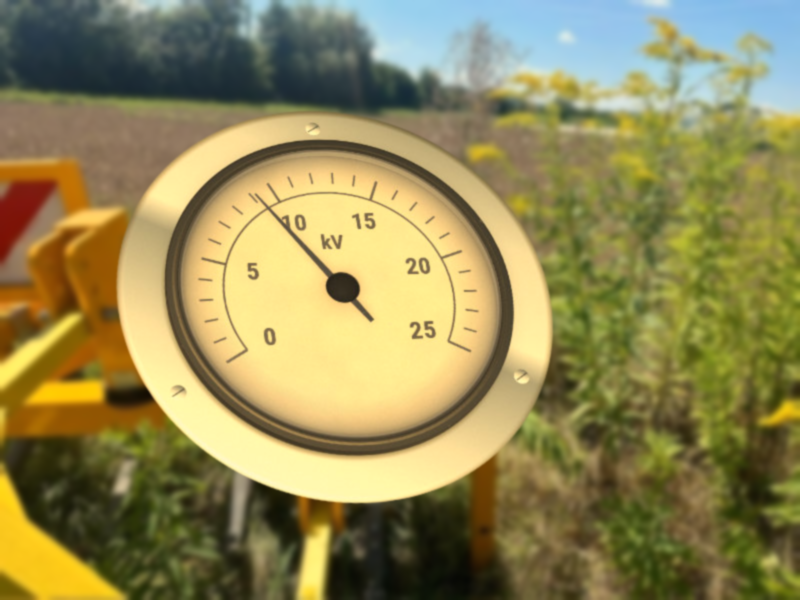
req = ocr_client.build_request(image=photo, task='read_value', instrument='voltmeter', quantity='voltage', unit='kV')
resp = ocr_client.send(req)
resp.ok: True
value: 9 kV
